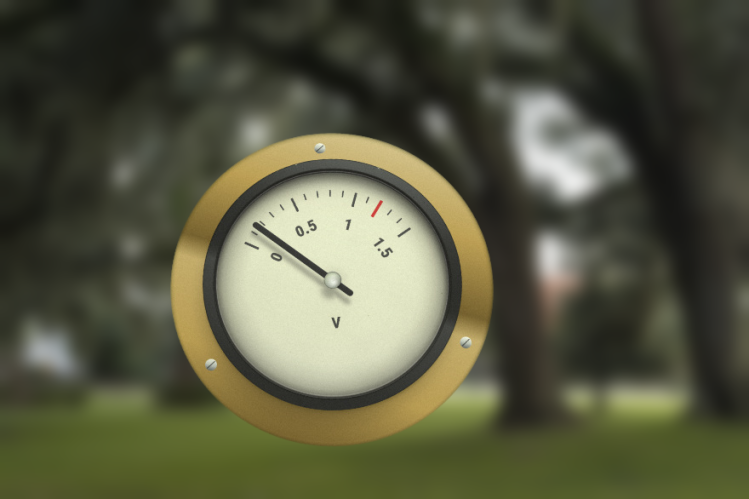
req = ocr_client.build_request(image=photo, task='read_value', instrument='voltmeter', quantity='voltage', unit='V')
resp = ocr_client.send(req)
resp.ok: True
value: 0.15 V
